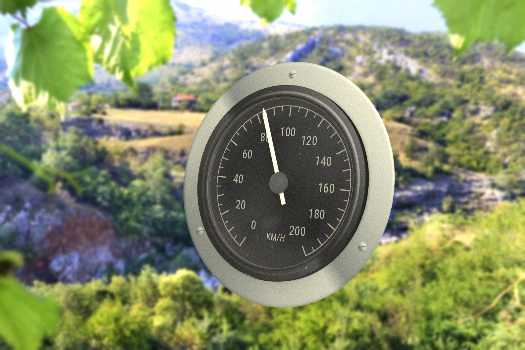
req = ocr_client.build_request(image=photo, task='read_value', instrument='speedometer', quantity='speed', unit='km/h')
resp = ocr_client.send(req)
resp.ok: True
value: 85 km/h
